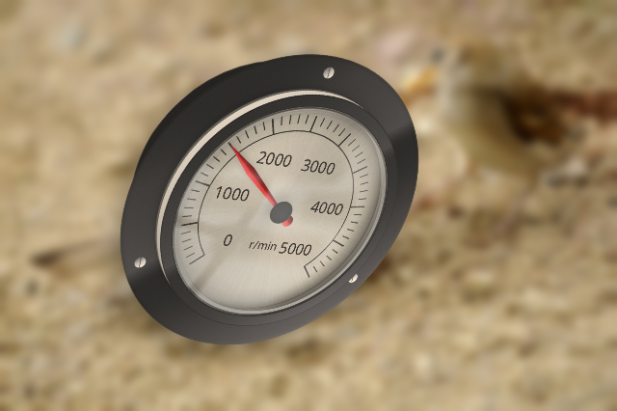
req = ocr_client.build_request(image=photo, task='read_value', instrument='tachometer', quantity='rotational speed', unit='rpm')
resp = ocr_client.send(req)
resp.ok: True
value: 1500 rpm
